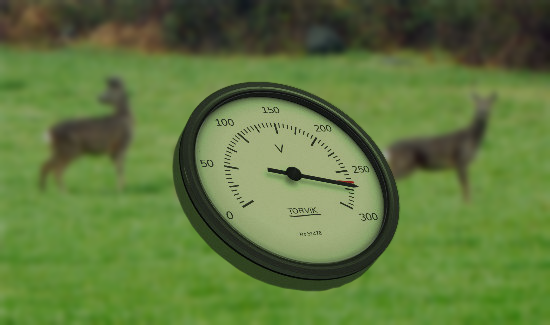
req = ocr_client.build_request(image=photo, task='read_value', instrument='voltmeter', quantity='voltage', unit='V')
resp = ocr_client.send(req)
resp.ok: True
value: 275 V
